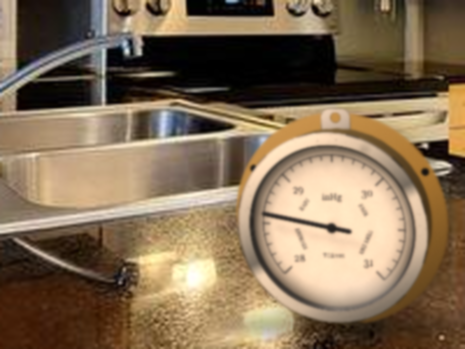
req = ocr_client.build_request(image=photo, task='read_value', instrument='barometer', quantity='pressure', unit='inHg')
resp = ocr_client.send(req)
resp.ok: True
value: 28.6 inHg
